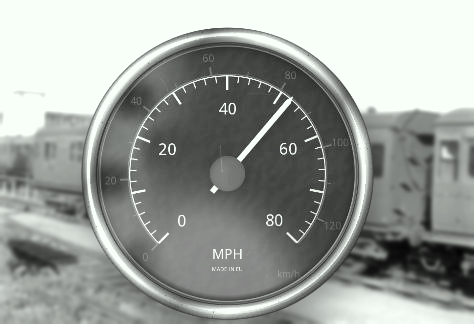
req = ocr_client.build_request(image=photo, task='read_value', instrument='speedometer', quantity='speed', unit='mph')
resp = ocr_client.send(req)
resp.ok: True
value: 52 mph
